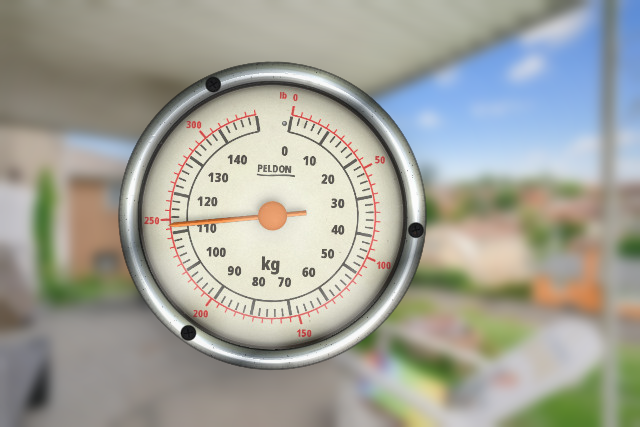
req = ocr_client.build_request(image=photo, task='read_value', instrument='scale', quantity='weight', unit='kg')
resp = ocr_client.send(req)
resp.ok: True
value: 112 kg
